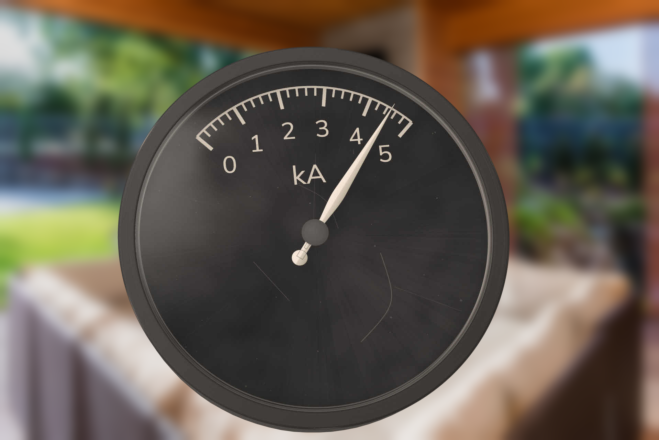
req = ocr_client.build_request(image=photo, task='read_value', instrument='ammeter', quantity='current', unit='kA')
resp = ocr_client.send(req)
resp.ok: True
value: 4.5 kA
